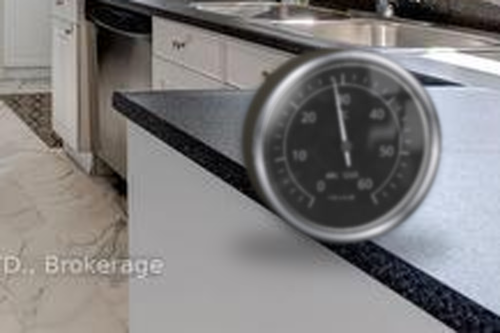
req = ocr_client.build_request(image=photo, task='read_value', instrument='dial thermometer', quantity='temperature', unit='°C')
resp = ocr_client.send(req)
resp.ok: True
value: 28 °C
